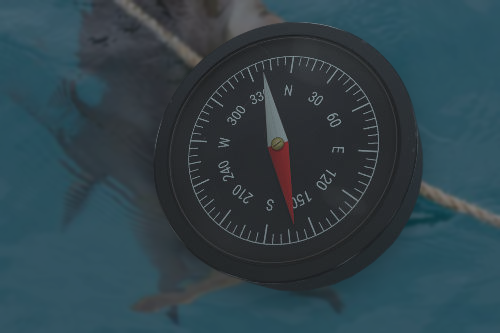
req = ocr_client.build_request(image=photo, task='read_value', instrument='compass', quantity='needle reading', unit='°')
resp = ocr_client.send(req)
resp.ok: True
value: 160 °
